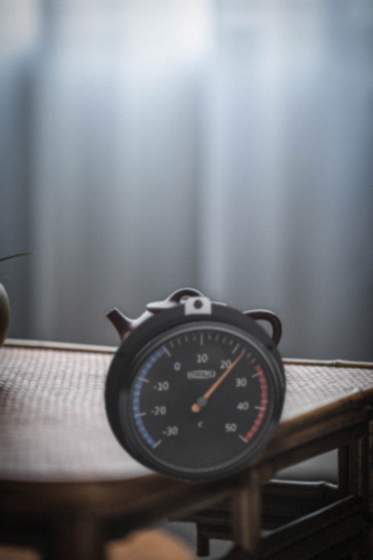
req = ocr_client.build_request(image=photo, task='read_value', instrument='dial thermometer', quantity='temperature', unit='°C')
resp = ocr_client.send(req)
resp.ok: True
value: 22 °C
